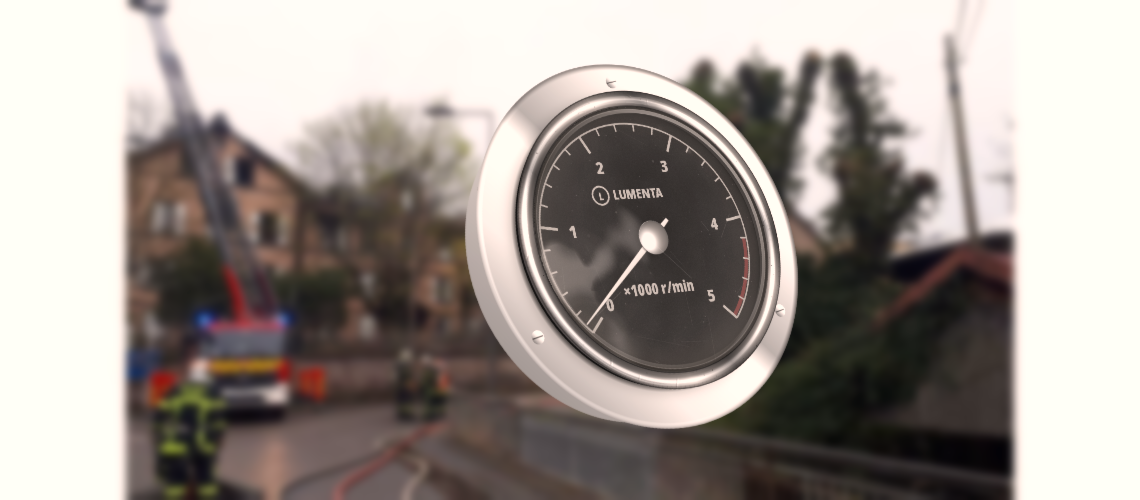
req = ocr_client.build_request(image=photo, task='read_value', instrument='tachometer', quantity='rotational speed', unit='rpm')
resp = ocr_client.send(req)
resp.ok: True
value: 100 rpm
